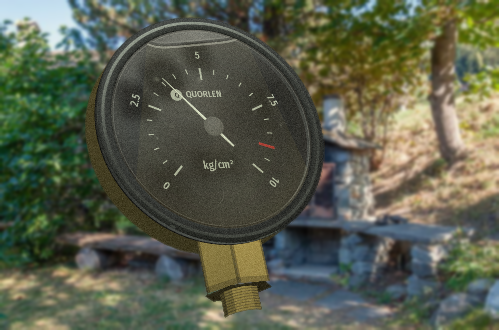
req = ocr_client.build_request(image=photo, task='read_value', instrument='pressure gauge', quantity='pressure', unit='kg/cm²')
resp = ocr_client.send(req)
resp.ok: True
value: 3.5 kg/cm²
